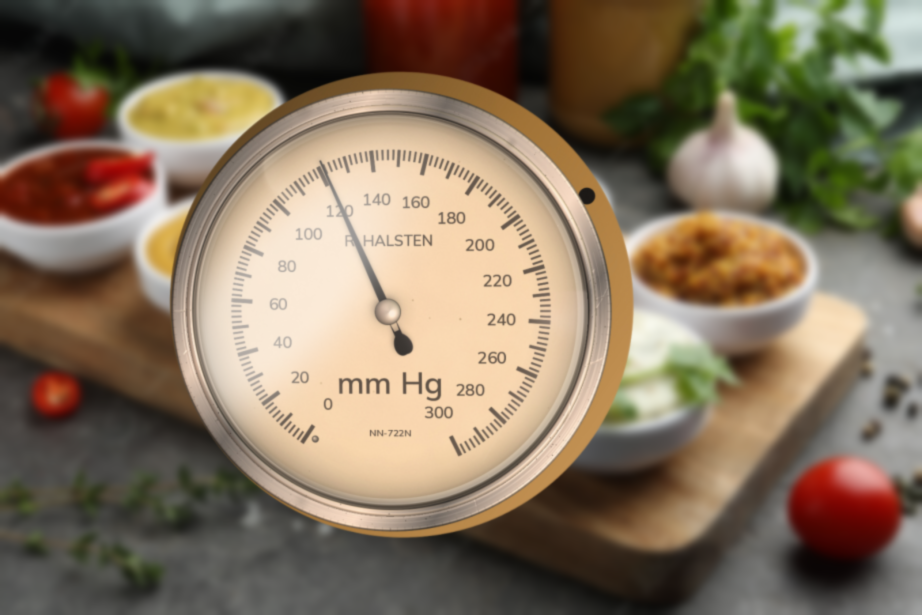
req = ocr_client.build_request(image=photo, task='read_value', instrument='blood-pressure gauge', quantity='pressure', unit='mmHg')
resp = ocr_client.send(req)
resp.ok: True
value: 122 mmHg
